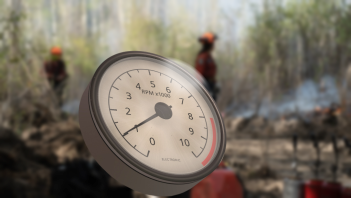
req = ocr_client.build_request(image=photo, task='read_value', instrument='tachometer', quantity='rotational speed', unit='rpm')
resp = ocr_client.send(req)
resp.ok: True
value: 1000 rpm
